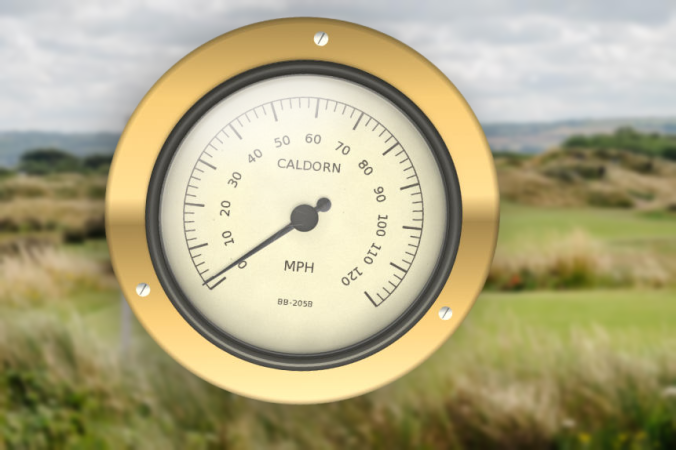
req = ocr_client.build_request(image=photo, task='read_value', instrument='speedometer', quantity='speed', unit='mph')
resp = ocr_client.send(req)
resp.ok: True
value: 2 mph
